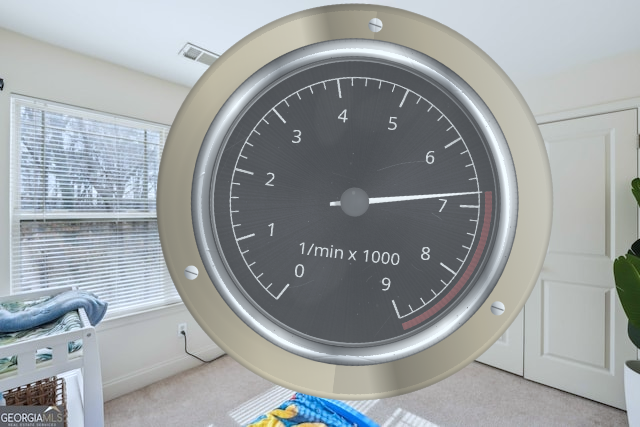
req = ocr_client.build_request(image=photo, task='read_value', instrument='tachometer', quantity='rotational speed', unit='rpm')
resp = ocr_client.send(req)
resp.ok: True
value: 6800 rpm
